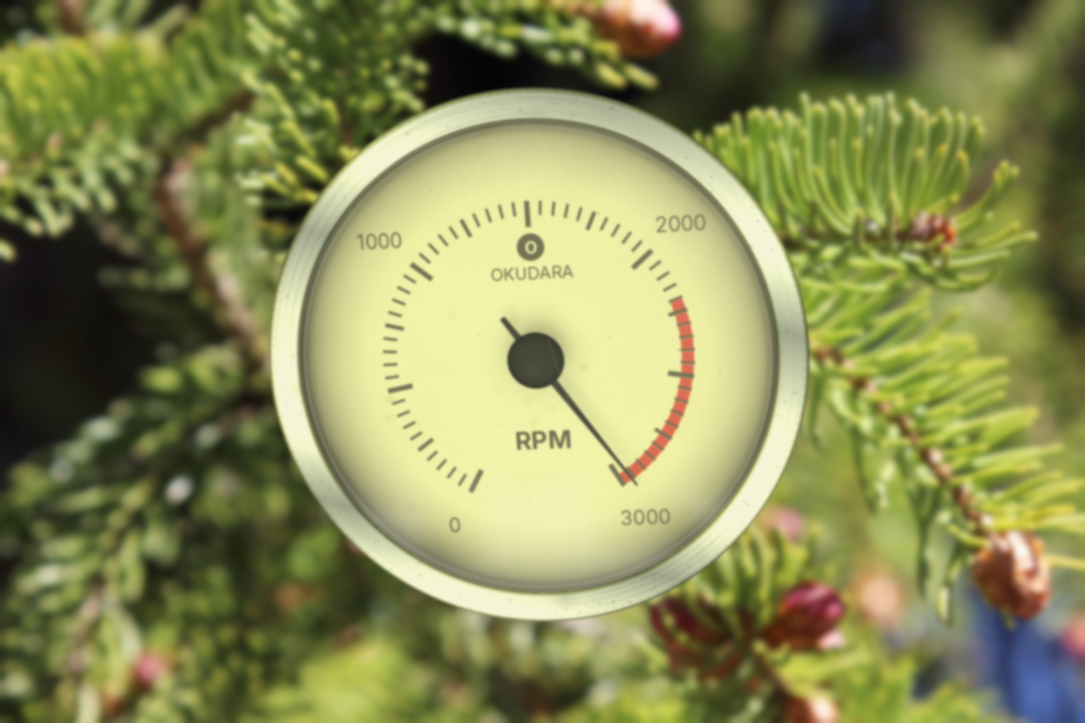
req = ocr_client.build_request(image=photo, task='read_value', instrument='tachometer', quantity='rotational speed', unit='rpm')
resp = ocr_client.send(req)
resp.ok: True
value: 2950 rpm
